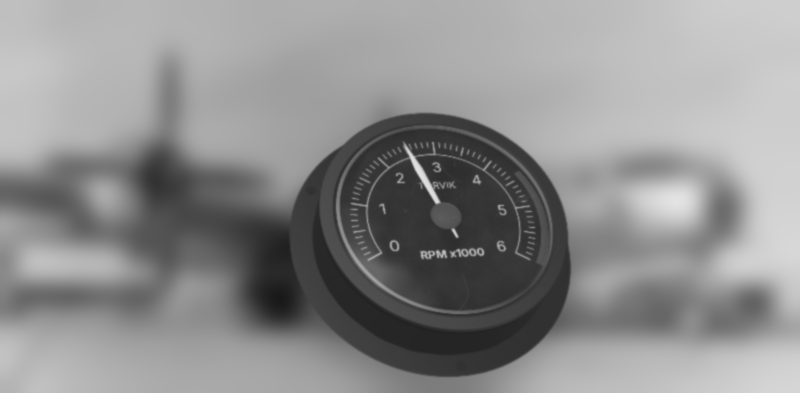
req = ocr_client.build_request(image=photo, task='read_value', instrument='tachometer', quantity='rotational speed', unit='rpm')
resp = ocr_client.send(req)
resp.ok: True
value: 2500 rpm
